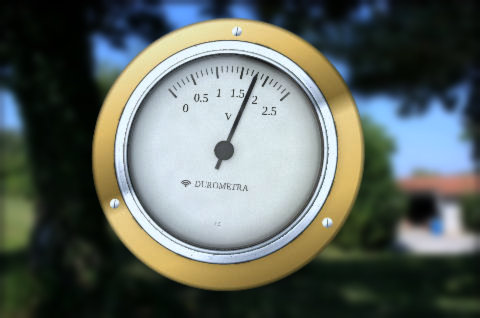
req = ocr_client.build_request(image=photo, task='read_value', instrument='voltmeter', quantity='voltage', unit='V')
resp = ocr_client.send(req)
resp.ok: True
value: 1.8 V
